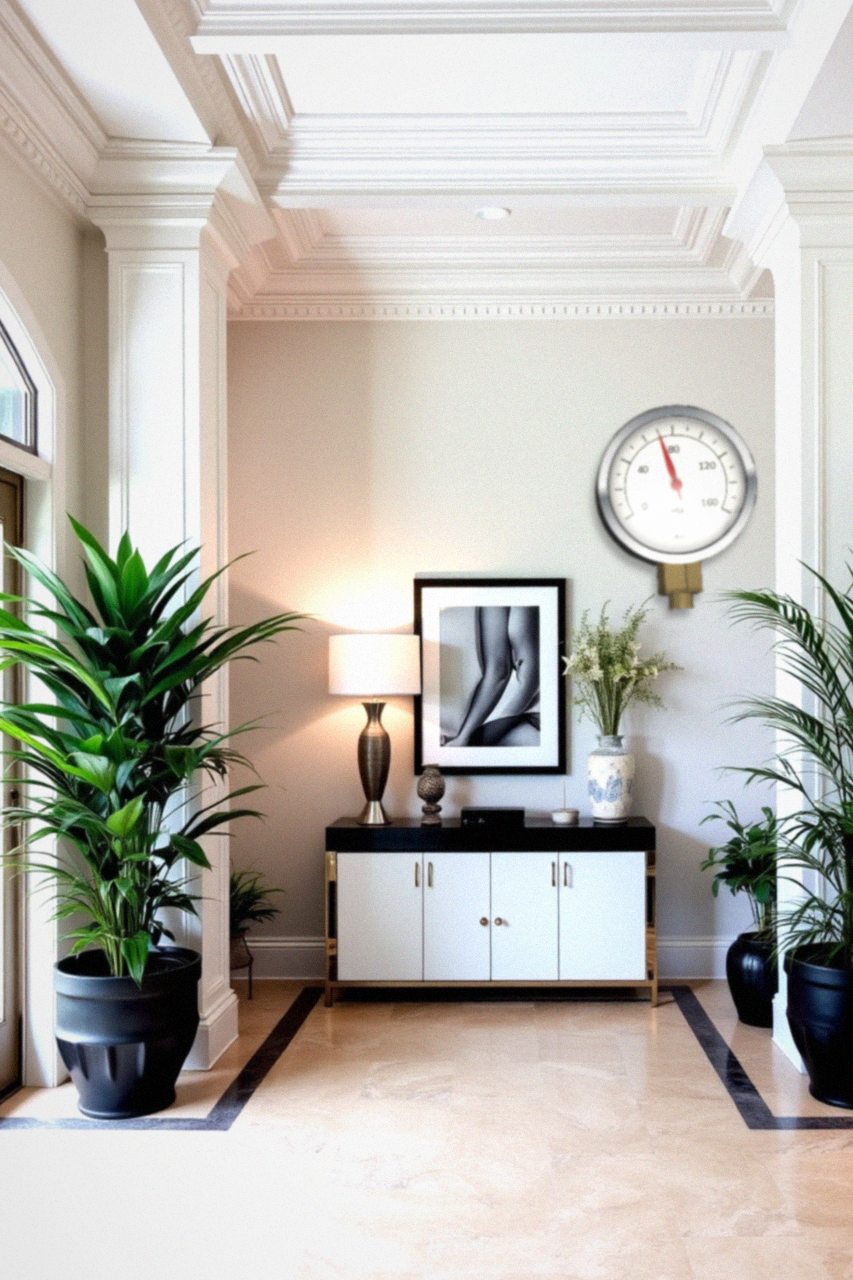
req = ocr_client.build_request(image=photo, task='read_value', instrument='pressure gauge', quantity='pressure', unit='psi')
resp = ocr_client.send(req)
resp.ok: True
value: 70 psi
